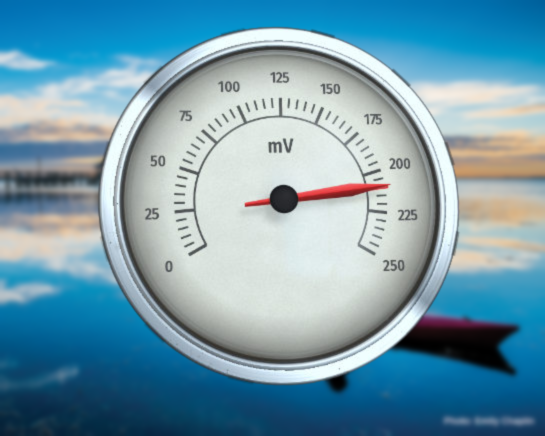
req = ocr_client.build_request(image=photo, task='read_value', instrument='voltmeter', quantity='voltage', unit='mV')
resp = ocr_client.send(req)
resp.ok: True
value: 210 mV
